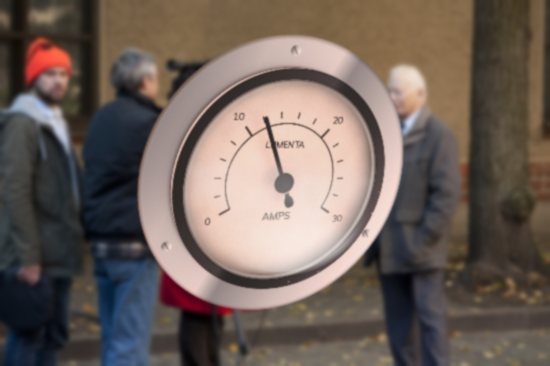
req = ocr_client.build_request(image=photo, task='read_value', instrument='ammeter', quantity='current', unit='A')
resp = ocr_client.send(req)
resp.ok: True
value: 12 A
